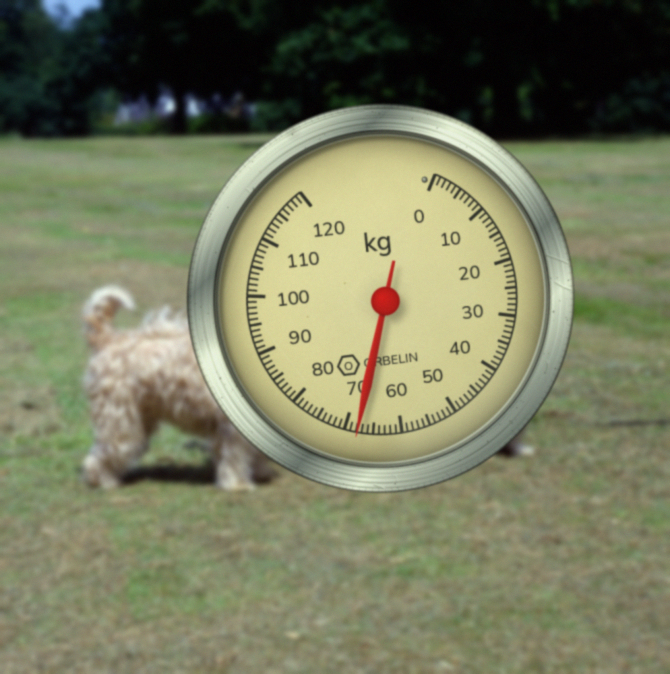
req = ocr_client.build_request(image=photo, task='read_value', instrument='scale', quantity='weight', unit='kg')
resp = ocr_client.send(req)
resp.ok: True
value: 68 kg
